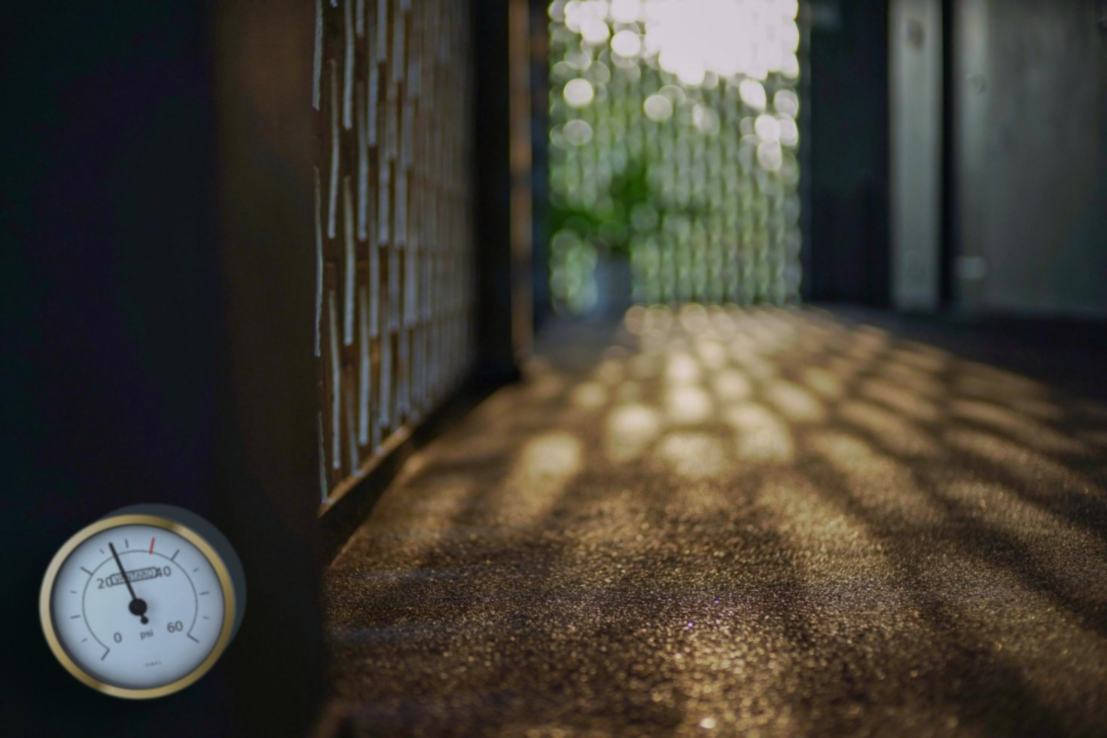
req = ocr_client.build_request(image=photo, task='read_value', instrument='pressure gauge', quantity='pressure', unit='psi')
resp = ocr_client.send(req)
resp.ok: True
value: 27.5 psi
